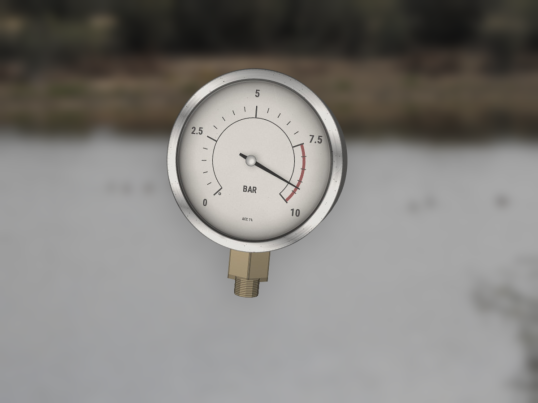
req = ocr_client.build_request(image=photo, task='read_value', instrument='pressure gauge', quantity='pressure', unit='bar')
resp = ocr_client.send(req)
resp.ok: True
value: 9.25 bar
